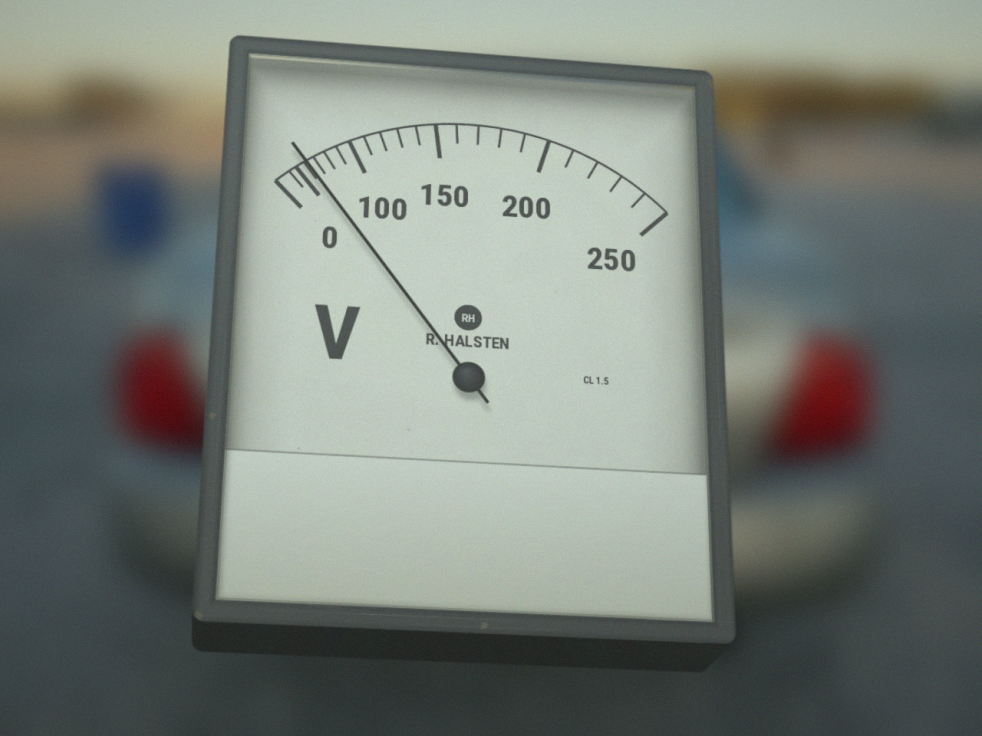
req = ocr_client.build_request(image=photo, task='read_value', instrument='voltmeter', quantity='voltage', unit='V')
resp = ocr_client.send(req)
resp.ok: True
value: 60 V
